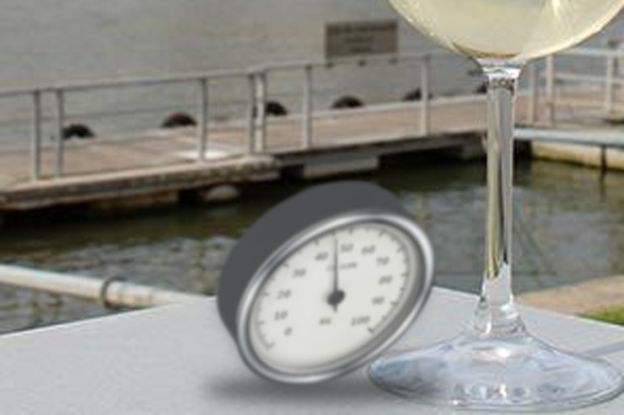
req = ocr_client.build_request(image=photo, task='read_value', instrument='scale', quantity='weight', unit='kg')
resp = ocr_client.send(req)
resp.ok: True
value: 45 kg
